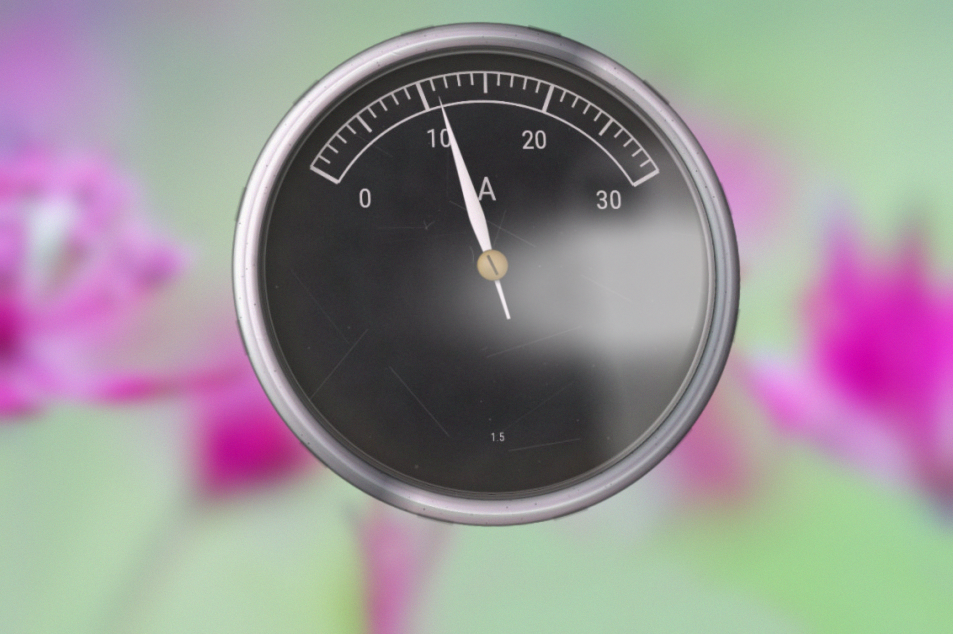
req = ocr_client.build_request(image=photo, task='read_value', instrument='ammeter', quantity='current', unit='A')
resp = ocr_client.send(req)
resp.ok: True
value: 11 A
